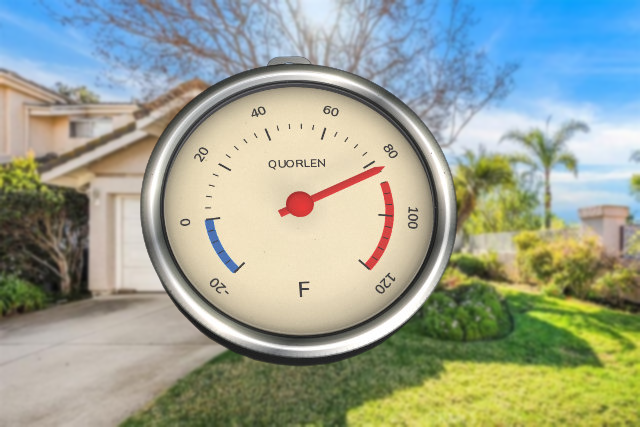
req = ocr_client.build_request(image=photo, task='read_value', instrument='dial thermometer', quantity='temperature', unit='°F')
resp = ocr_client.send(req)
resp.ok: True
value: 84 °F
